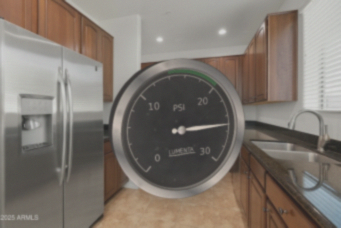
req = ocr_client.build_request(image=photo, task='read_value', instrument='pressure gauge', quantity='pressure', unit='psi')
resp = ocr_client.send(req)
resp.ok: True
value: 25 psi
